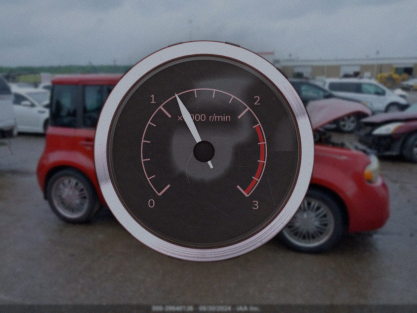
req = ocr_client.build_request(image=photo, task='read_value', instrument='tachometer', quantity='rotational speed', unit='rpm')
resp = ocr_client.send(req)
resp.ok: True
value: 1200 rpm
